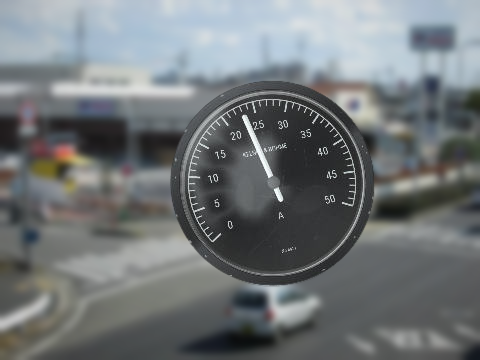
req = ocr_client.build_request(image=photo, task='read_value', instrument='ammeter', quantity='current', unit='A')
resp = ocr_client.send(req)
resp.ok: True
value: 23 A
